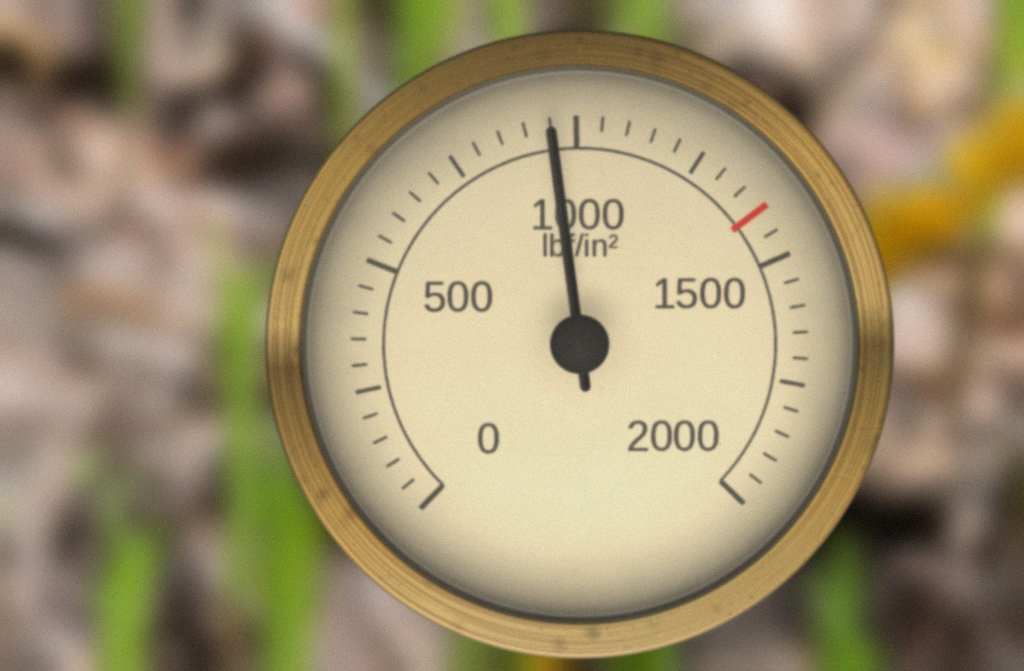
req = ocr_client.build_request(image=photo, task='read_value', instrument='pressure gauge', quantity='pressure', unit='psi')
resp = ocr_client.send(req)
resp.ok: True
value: 950 psi
